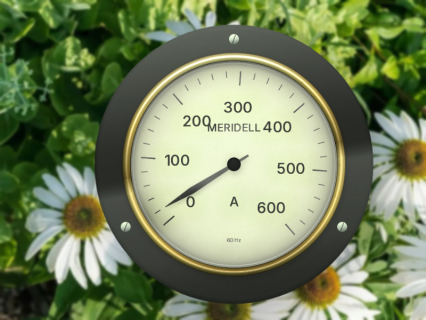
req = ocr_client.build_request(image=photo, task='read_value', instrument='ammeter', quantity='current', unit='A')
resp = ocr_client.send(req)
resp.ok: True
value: 20 A
